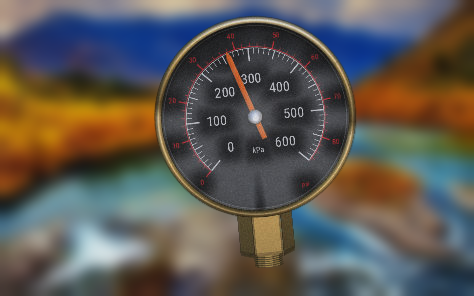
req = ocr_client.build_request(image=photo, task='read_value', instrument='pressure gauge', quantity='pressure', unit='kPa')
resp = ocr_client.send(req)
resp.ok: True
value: 260 kPa
